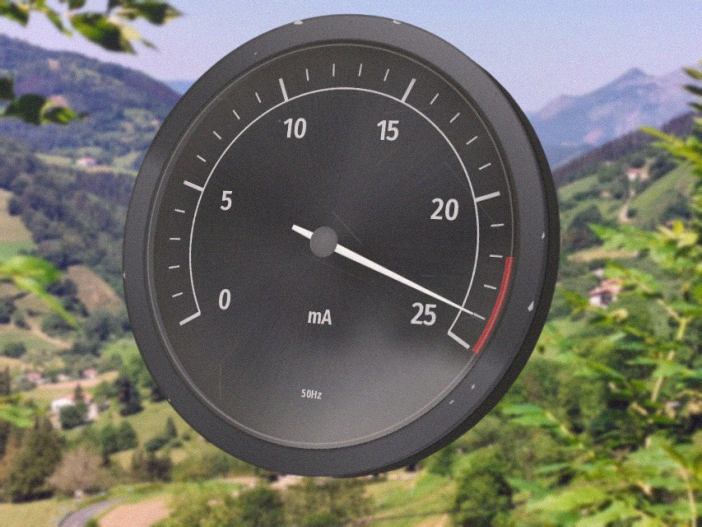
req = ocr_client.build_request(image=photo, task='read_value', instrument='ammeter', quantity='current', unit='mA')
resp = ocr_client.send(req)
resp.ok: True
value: 24 mA
